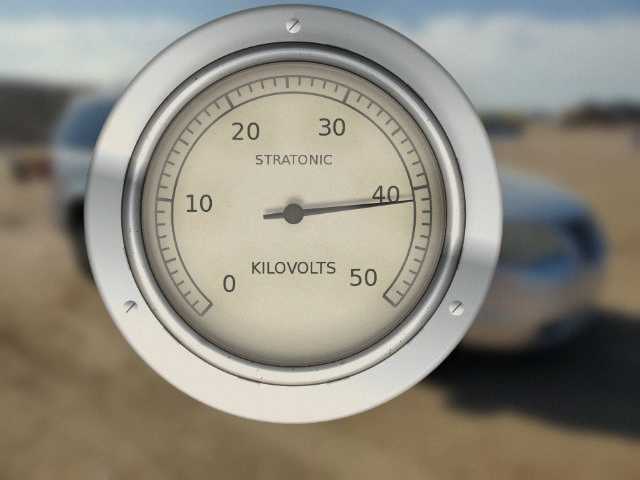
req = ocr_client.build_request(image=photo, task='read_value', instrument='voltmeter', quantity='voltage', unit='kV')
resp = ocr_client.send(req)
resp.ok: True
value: 41 kV
